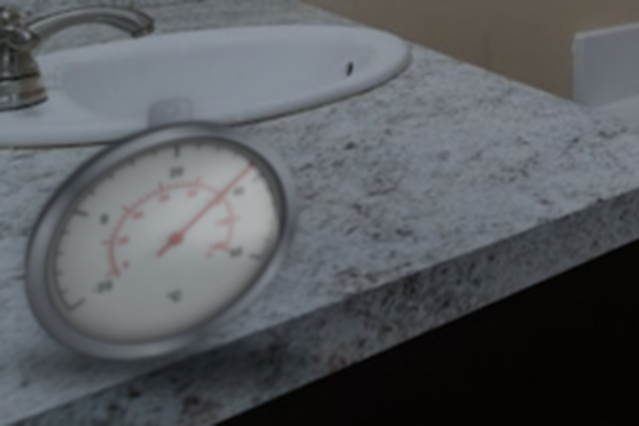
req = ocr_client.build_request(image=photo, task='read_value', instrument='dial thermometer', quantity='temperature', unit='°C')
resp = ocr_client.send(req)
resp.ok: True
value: 36 °C
